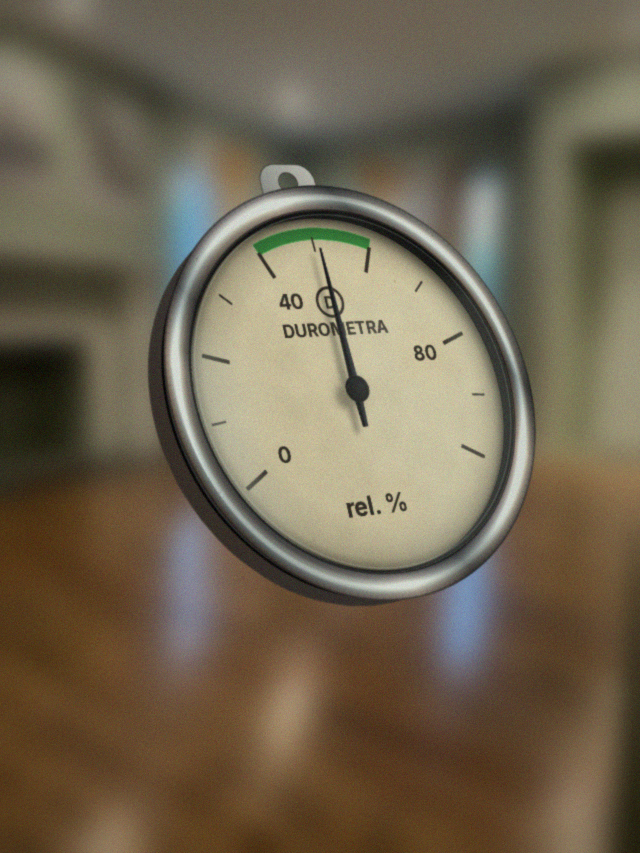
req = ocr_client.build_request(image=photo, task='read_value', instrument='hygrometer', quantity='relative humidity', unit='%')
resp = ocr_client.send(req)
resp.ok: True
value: 50 %
